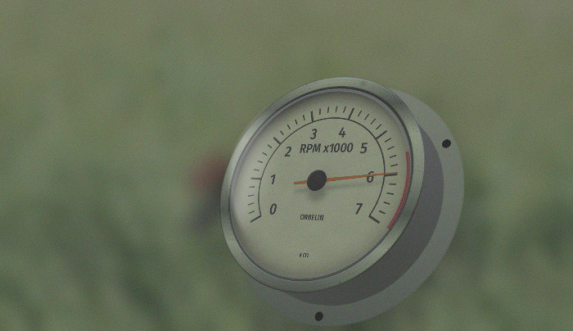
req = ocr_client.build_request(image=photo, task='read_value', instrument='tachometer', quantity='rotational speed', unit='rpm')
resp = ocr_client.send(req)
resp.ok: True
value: 6000 rpm
